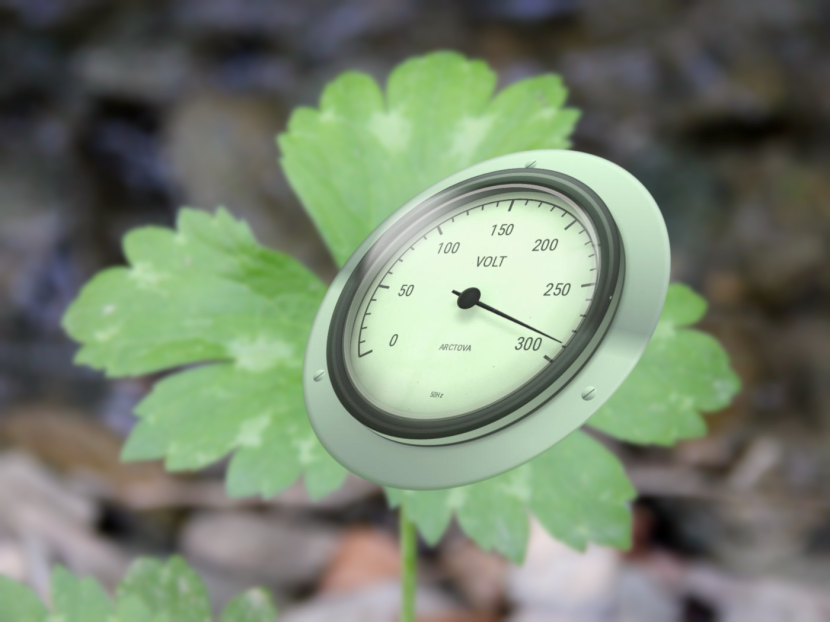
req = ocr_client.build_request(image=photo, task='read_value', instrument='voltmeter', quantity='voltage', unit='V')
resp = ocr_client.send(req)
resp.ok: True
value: 290 V
